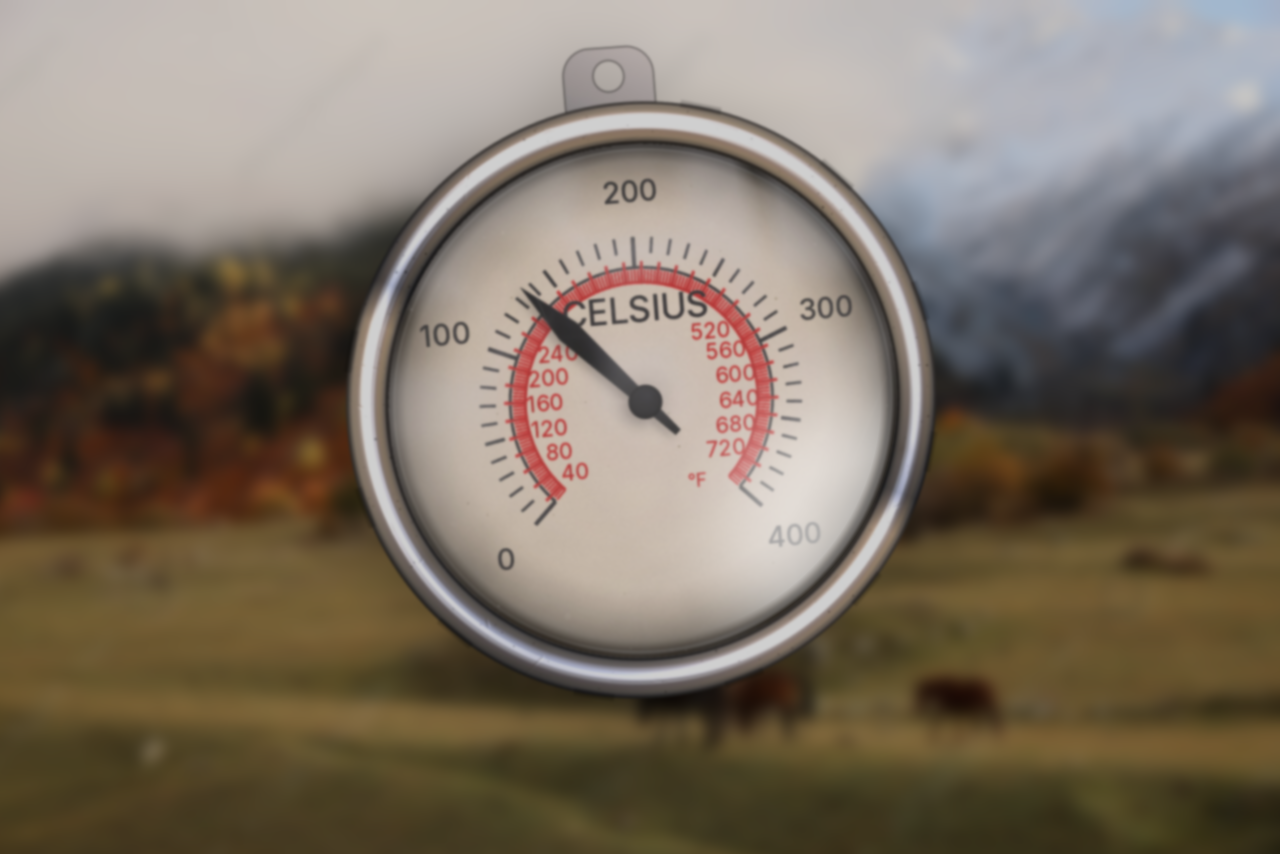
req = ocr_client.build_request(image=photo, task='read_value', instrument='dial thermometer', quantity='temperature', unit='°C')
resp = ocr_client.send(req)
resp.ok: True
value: 135 °C
